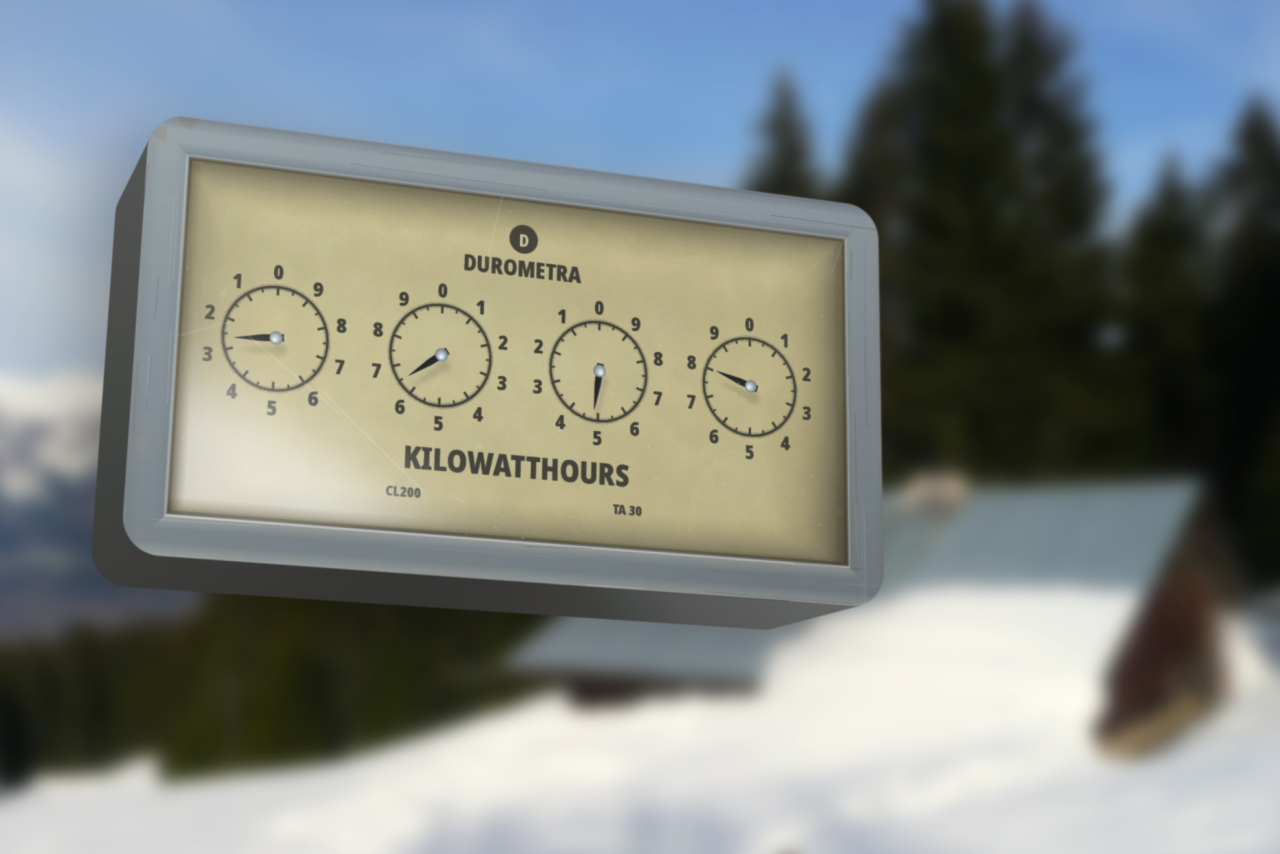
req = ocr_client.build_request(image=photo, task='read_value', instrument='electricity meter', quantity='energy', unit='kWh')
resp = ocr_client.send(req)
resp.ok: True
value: 2648 kWh
